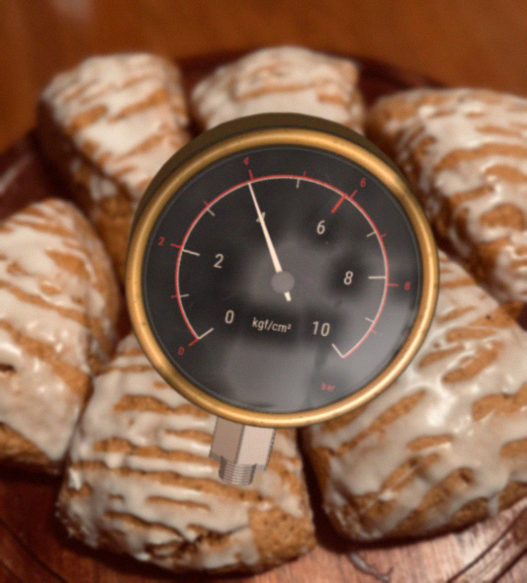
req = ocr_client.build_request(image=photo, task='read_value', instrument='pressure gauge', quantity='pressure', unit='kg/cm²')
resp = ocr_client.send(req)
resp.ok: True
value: 4 kg/cm²
